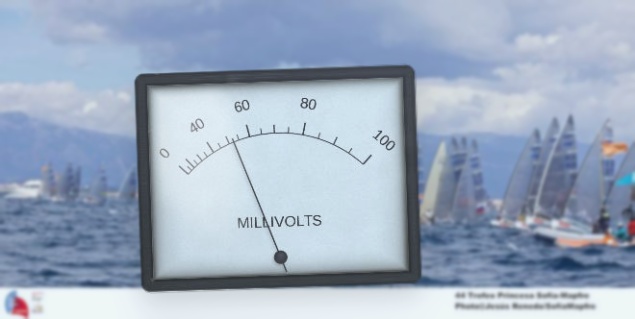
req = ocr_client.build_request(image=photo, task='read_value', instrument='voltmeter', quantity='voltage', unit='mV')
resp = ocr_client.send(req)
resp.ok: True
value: 52.5 mV
